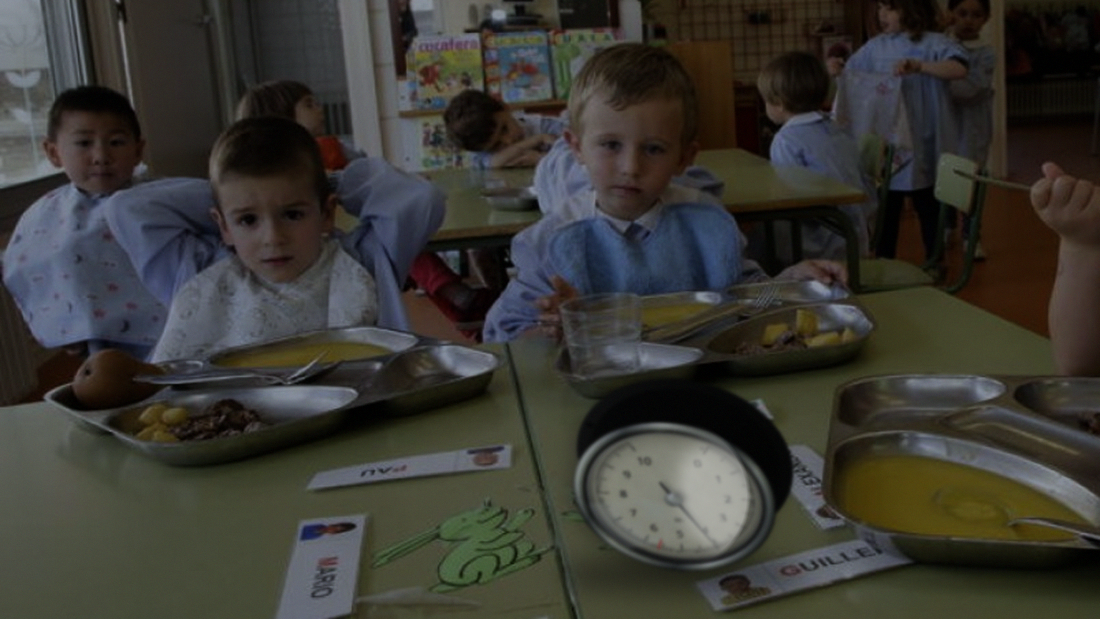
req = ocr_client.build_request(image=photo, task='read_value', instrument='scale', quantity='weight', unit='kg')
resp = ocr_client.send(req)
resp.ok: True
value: 4 kg
